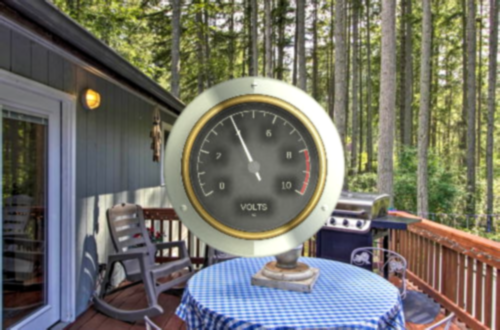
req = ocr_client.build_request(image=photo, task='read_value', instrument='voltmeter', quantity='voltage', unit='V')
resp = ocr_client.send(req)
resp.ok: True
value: 4 V
